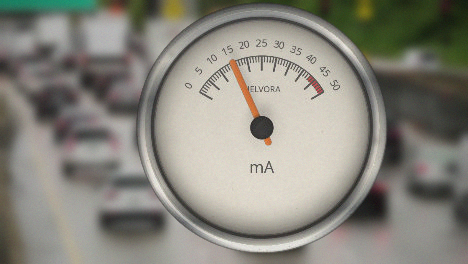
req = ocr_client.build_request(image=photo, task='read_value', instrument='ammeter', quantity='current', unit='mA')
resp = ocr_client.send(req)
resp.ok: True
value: 15 mA
